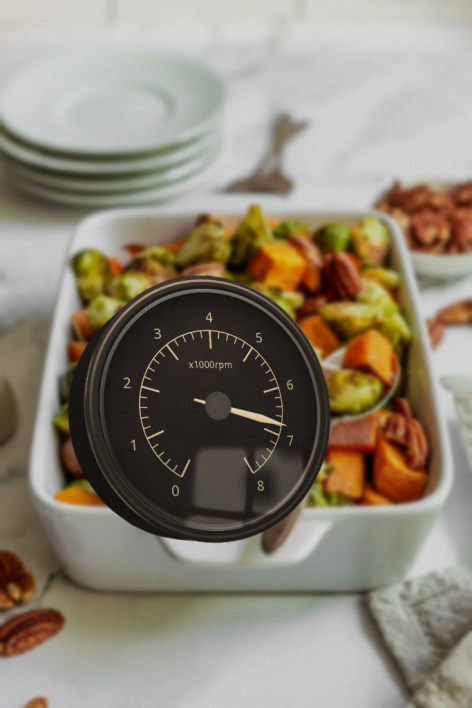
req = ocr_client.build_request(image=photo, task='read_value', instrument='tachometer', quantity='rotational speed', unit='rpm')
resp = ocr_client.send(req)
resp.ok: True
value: 6800 rpm
